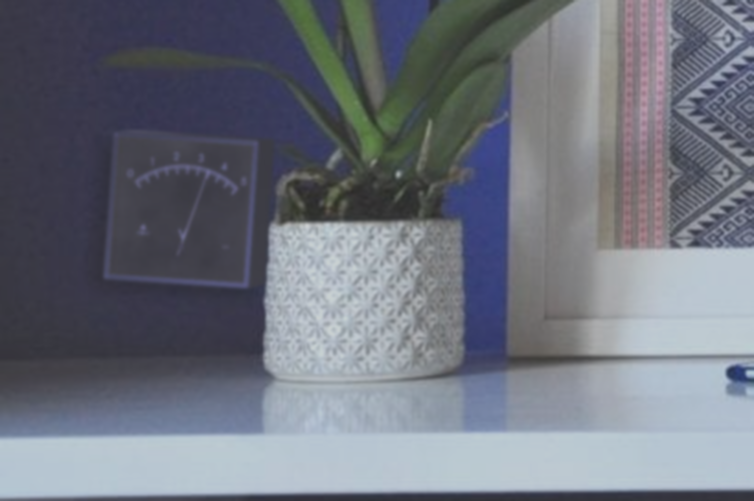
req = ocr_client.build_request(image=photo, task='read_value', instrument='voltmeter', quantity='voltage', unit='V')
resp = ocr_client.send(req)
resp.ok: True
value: 3.5 V
